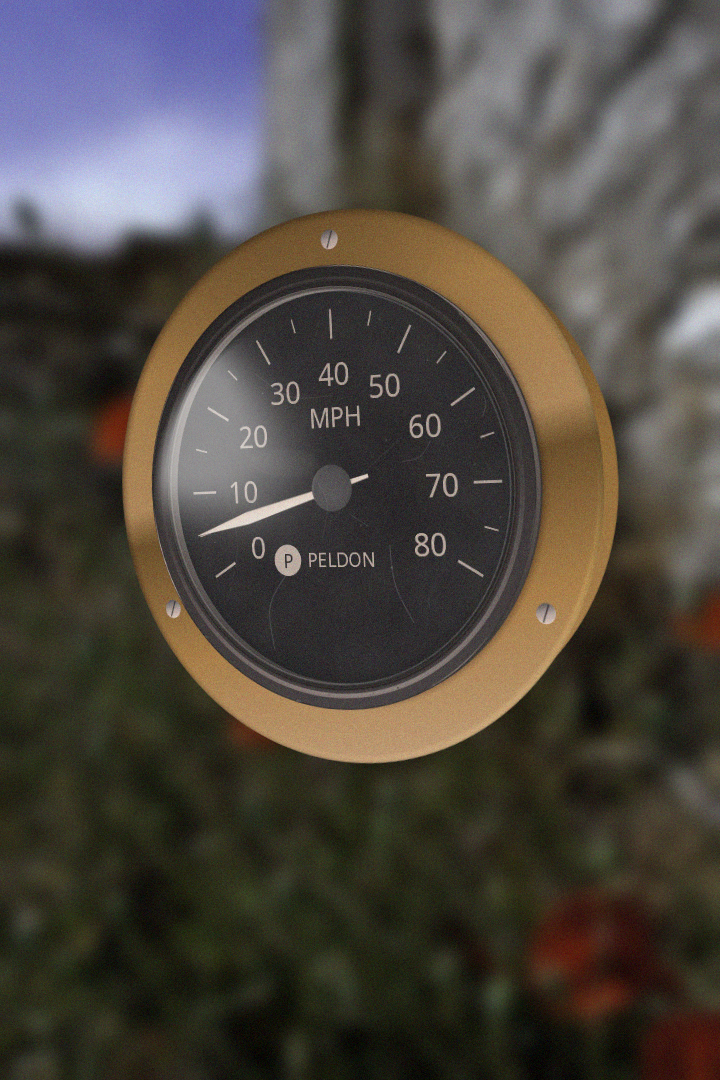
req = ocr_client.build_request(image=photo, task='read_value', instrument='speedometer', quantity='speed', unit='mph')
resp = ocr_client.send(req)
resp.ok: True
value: 5 mph
